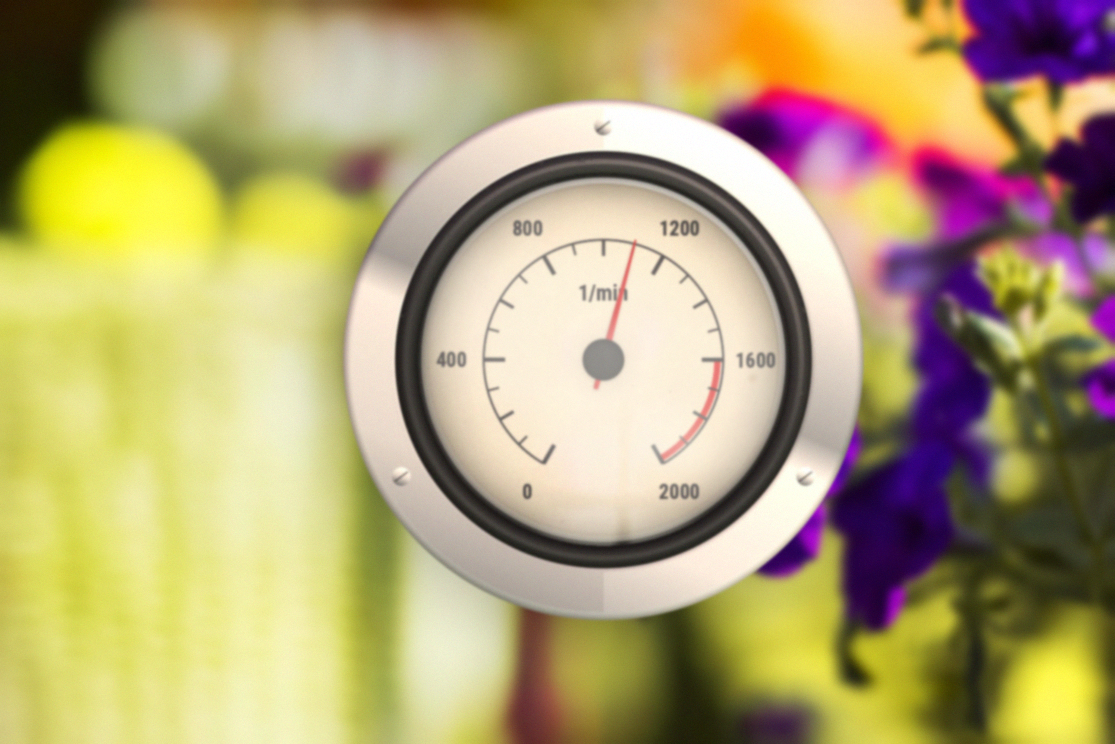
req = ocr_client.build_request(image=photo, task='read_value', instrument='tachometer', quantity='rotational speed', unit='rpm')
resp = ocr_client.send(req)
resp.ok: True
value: 1100 rpm
